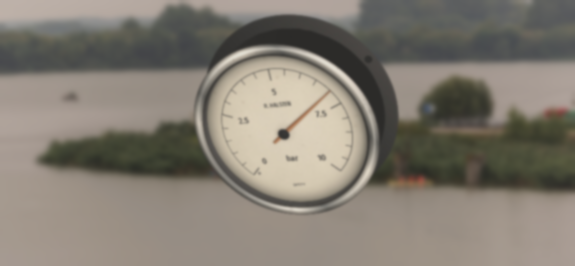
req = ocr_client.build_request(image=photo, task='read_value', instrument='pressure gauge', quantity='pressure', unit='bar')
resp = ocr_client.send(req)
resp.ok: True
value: 7 bar
